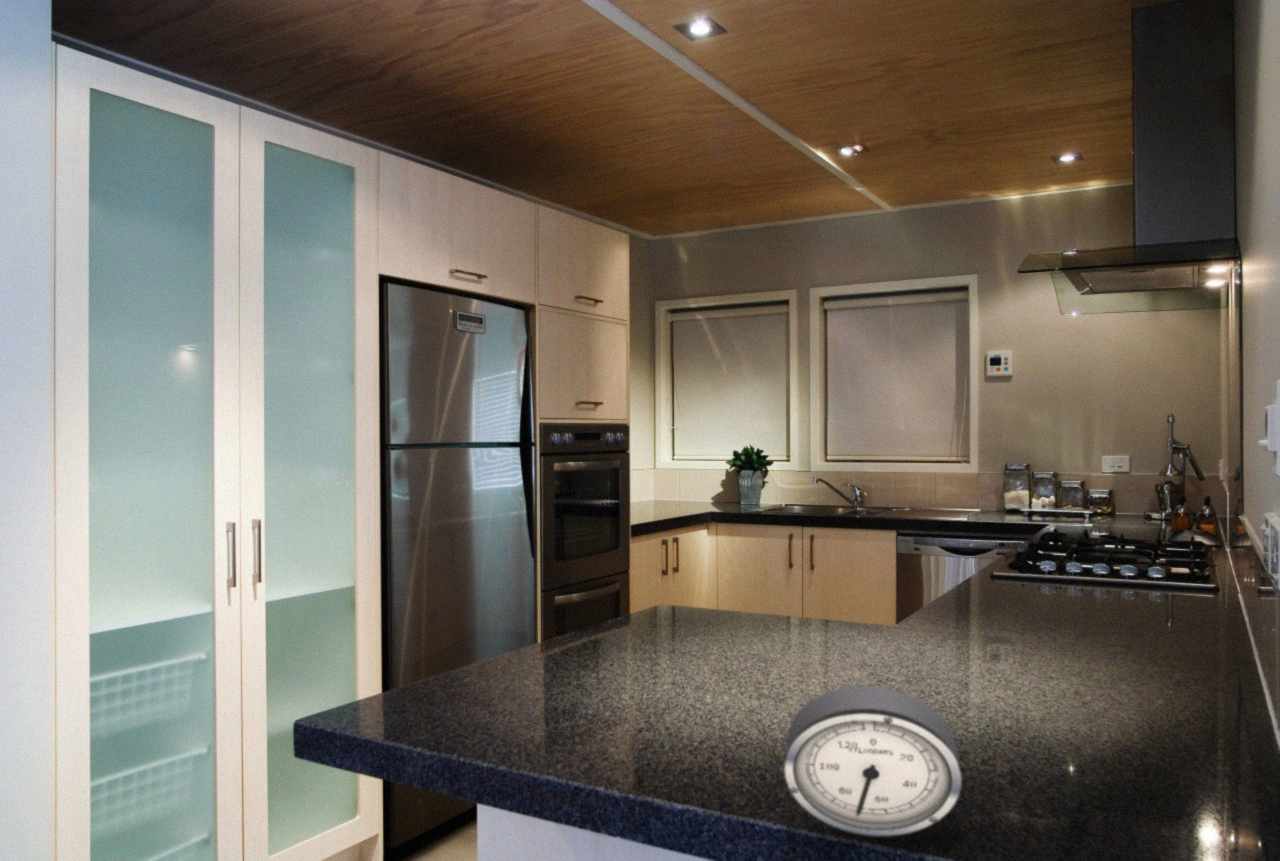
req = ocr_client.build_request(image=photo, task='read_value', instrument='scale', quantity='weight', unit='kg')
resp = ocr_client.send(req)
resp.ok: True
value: 70 kg
